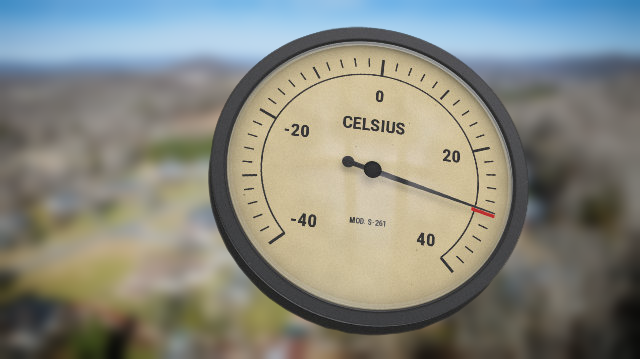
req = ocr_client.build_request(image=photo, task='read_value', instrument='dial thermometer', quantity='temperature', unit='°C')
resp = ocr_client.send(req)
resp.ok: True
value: 30 °C
